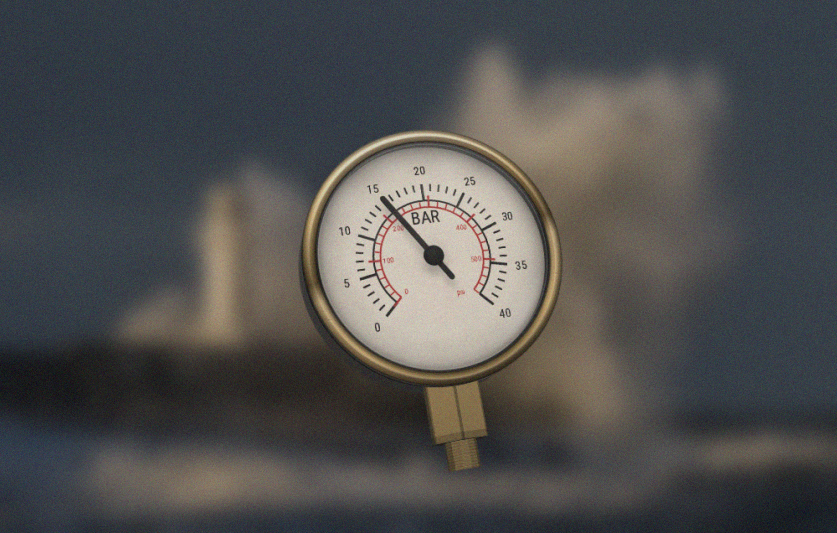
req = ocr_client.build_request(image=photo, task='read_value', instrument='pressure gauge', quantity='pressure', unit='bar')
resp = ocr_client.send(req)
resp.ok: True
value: 15 bar
